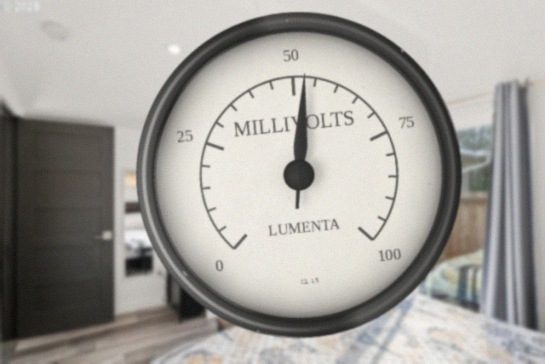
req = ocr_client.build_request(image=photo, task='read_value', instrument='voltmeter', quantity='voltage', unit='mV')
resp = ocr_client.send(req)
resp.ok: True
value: 52.5 mV
